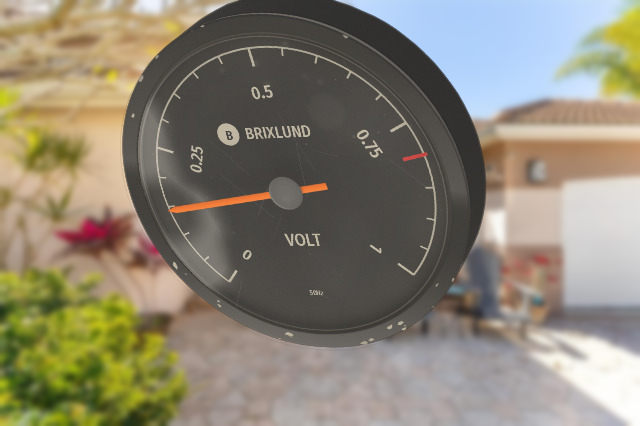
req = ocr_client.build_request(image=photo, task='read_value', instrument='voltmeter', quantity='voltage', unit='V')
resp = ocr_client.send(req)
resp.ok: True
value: 0.15 V
